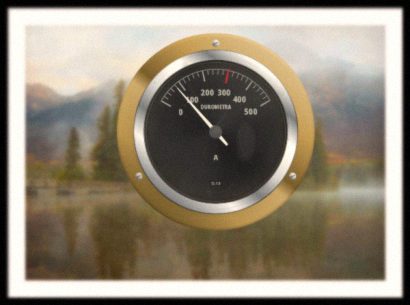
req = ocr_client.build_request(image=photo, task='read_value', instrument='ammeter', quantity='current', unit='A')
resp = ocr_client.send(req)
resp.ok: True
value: 80 A
